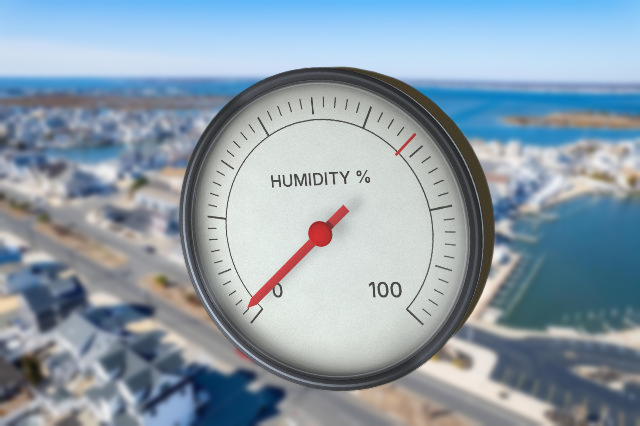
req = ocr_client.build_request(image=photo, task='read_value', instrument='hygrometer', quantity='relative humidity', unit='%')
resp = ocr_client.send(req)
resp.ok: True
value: 2 %
